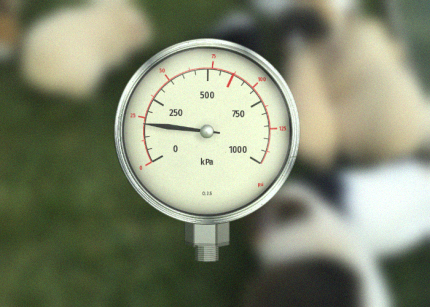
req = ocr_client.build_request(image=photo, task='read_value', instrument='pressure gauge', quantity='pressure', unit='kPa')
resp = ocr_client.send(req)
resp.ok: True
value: 150 kPa
